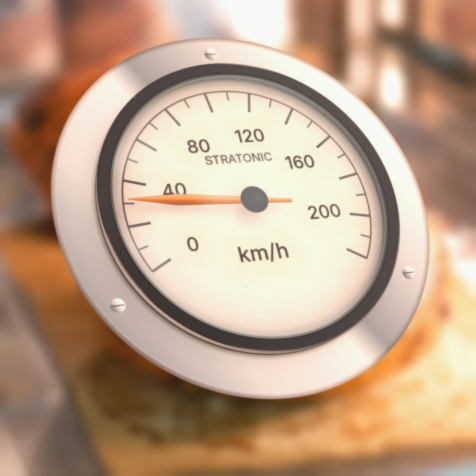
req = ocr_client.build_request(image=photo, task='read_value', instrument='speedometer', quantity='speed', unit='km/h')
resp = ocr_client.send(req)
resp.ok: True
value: 30 km/h
